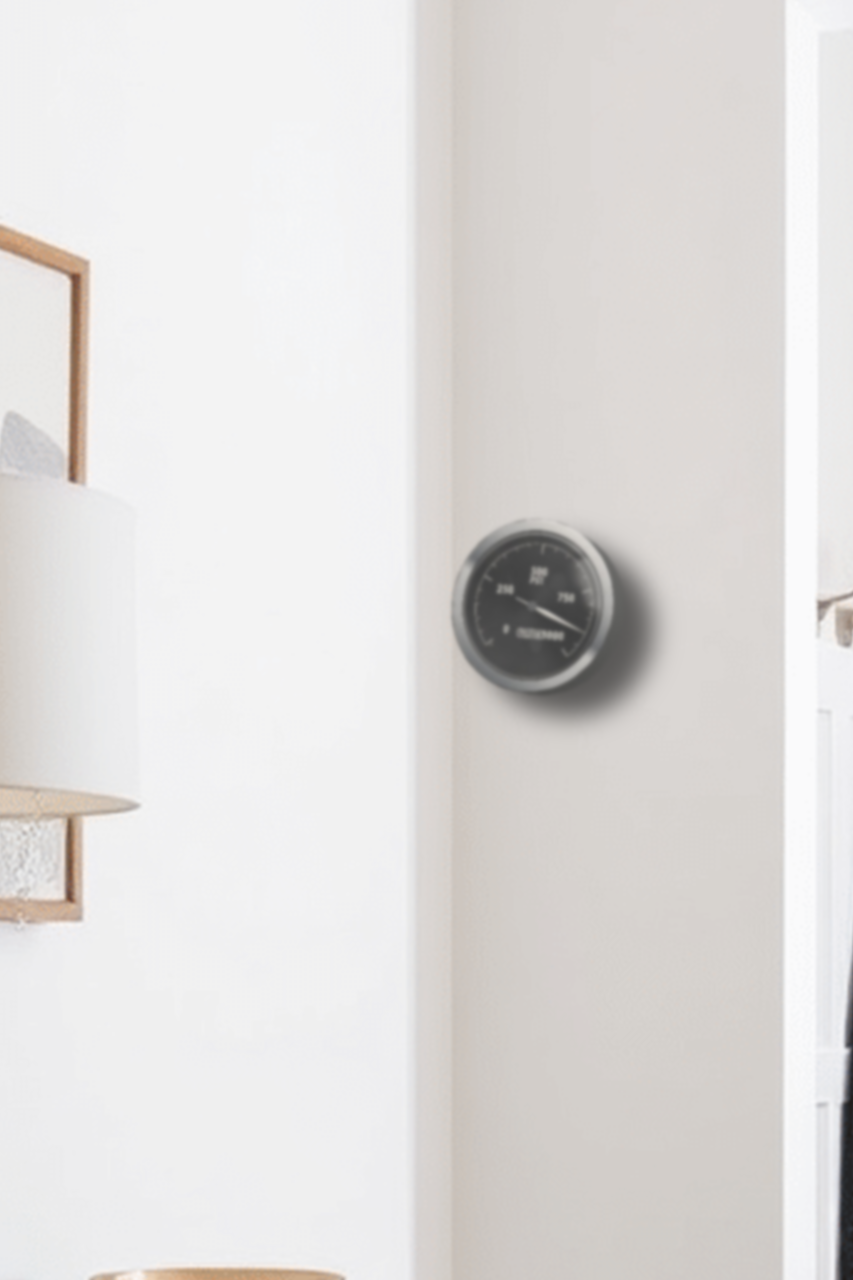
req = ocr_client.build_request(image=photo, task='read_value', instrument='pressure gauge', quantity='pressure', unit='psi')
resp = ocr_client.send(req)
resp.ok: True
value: 900 psi
